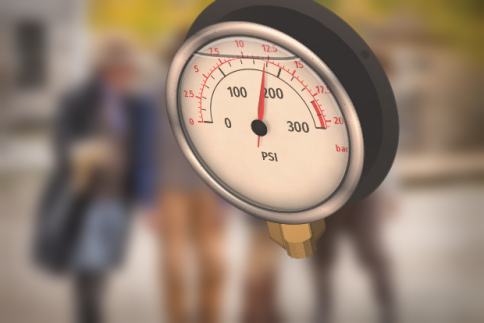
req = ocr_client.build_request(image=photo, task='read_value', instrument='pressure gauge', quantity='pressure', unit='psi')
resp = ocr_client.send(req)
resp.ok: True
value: 180 psi
